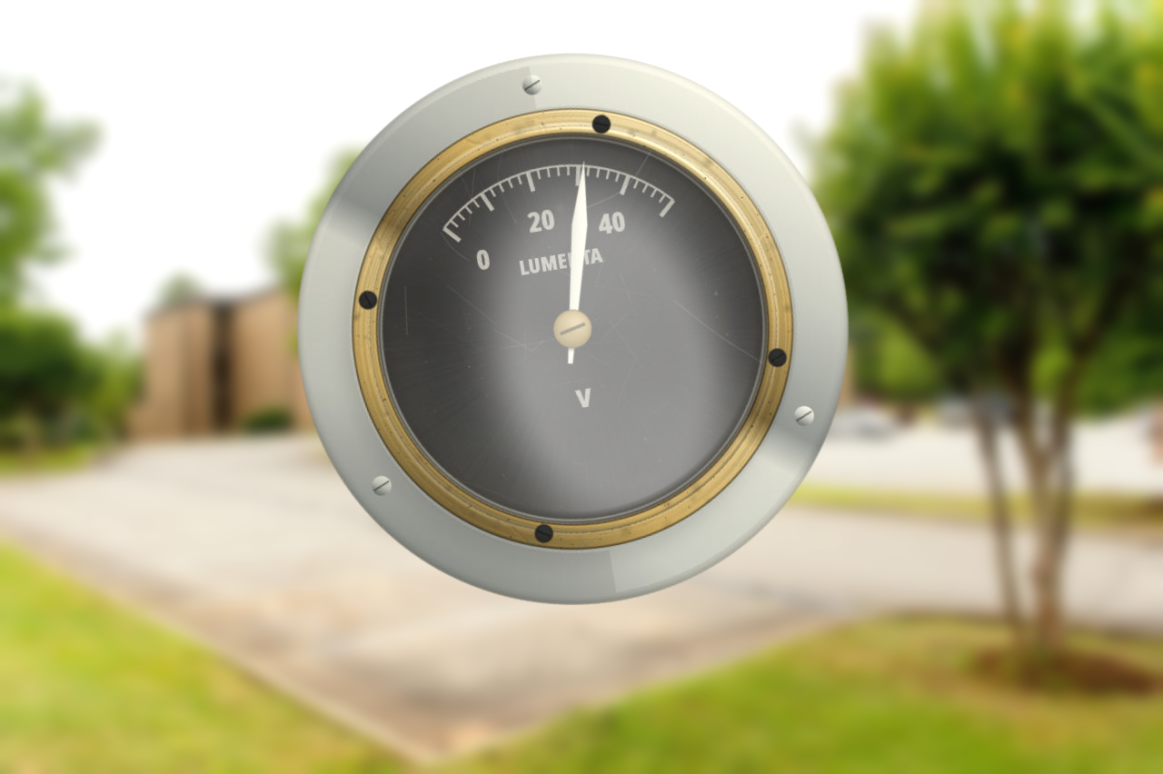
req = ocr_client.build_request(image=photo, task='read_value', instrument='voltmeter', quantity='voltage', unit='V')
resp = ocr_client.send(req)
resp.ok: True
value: 31 V
